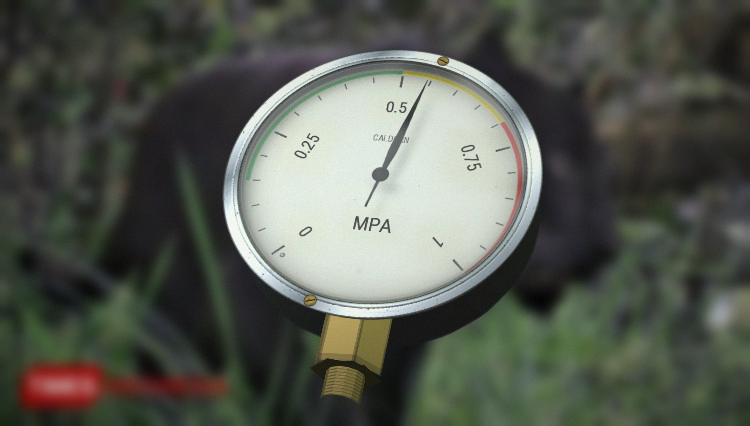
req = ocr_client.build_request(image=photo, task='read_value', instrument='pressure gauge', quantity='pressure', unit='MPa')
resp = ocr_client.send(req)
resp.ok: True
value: 0.55 MPa
